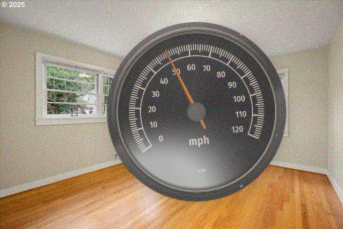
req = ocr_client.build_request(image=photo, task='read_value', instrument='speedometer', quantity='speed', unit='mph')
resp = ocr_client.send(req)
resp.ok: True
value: 50 mph
